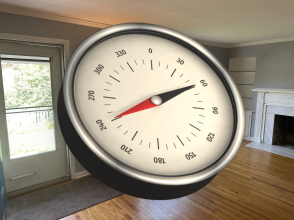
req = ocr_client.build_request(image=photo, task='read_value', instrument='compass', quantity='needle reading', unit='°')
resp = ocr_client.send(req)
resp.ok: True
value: 240 °
